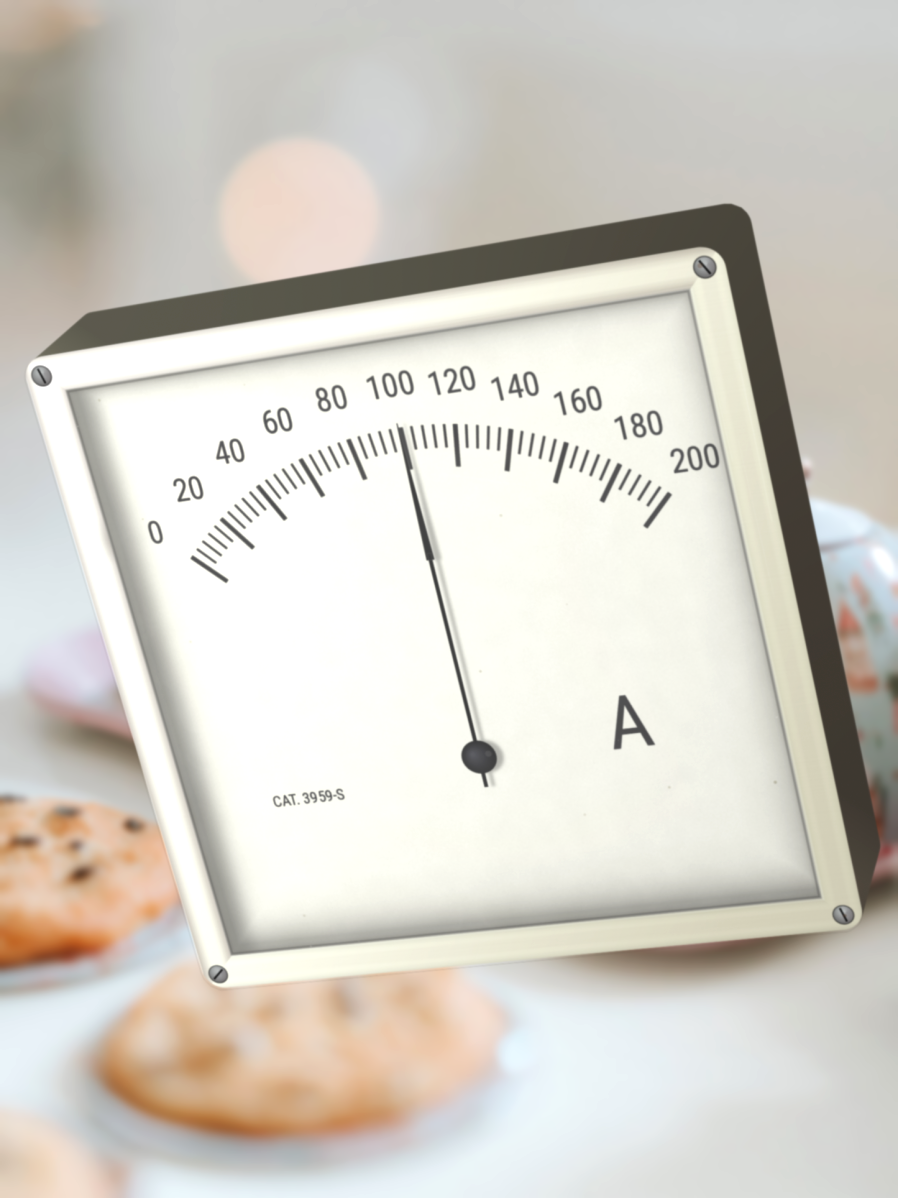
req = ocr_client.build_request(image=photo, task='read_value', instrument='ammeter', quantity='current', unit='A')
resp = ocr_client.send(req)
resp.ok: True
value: 100 A
